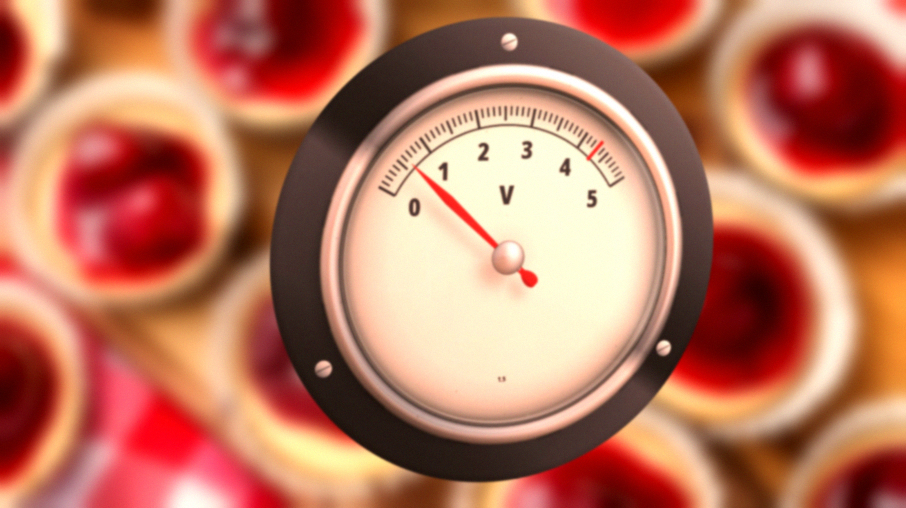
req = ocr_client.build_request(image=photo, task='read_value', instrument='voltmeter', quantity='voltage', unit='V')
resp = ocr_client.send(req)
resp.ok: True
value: 0.6 V
